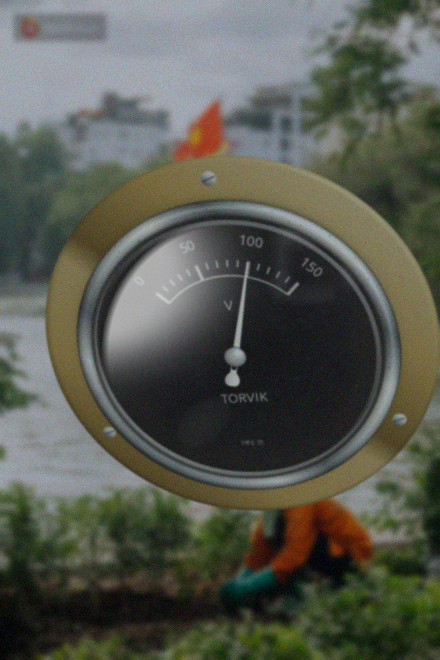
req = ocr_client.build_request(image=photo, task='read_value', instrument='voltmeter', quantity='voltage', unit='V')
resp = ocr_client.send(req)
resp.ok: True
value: 100 V
